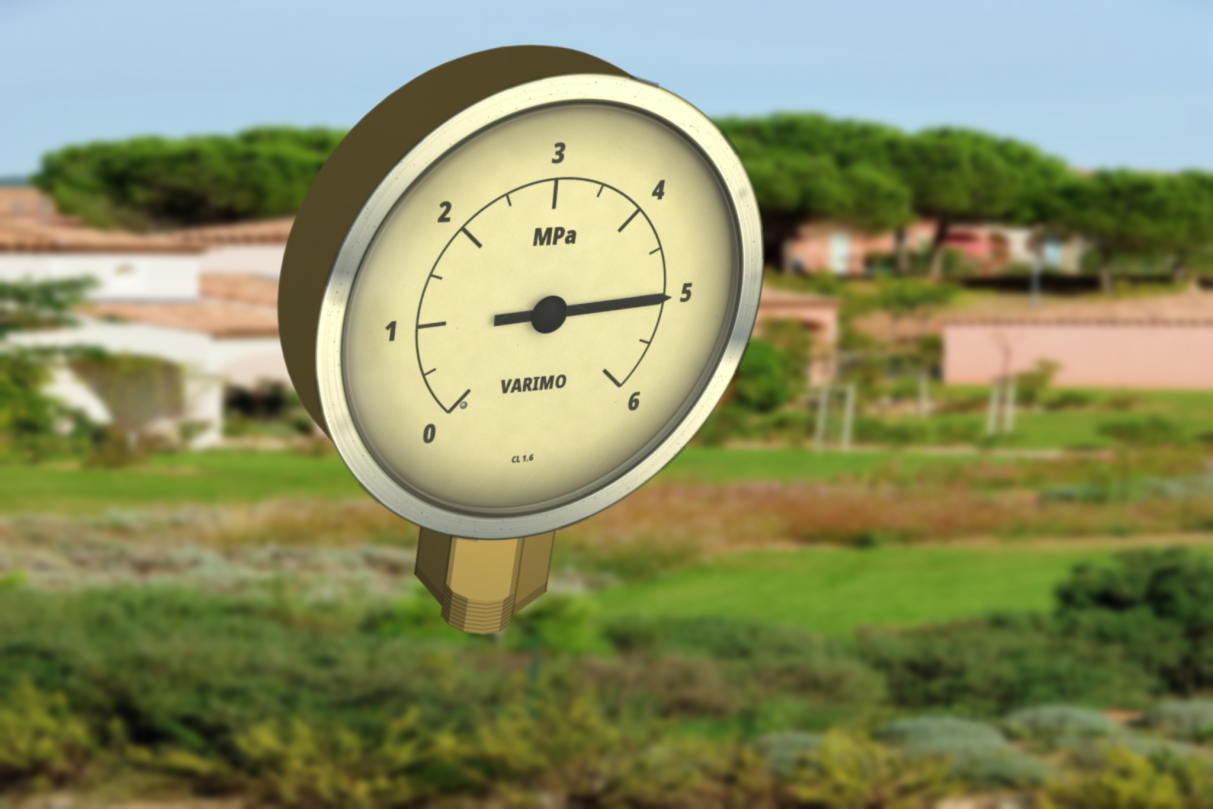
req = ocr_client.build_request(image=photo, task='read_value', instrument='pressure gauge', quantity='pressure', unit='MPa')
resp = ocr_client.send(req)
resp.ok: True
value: 5 MPa
